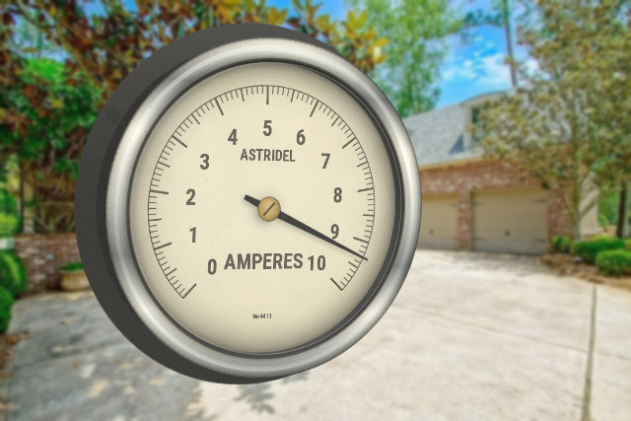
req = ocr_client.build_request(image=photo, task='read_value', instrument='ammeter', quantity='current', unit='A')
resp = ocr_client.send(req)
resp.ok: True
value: 9.3 A
